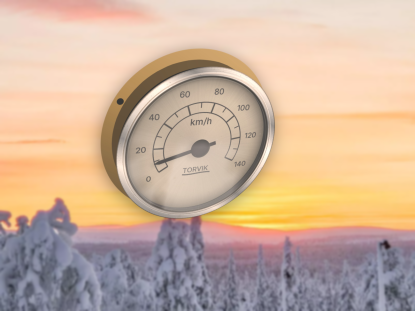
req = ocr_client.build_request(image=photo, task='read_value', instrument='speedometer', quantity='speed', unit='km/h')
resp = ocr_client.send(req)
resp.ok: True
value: 10 km/h
